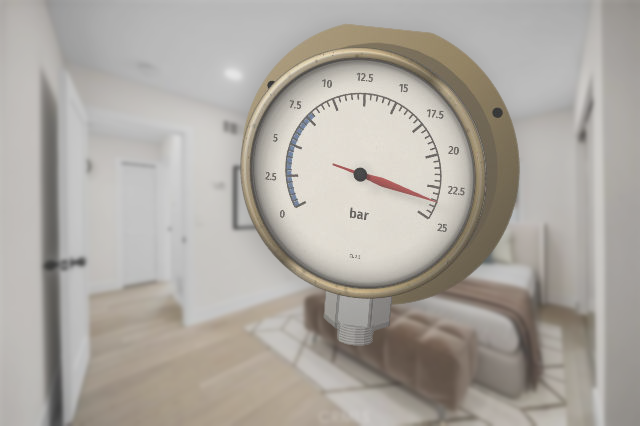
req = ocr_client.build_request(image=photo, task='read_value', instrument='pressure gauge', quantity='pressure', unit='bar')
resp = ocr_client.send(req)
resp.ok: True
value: 23.5 bar
